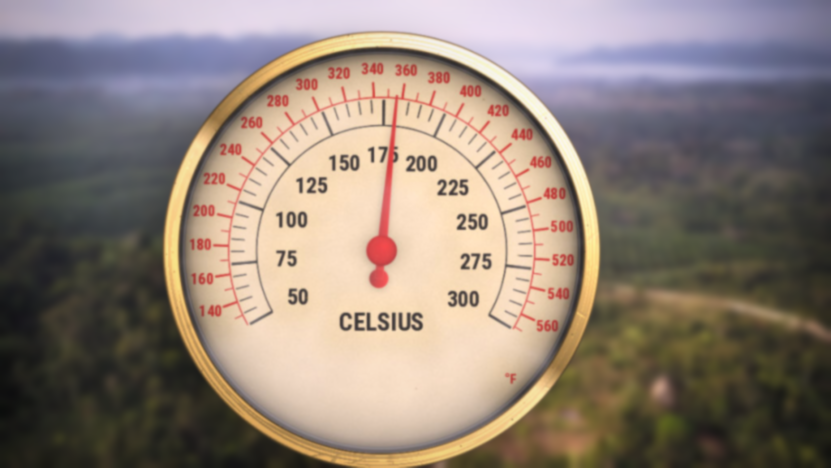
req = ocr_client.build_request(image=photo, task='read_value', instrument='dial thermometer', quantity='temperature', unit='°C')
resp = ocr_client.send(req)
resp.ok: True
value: 180 °C
